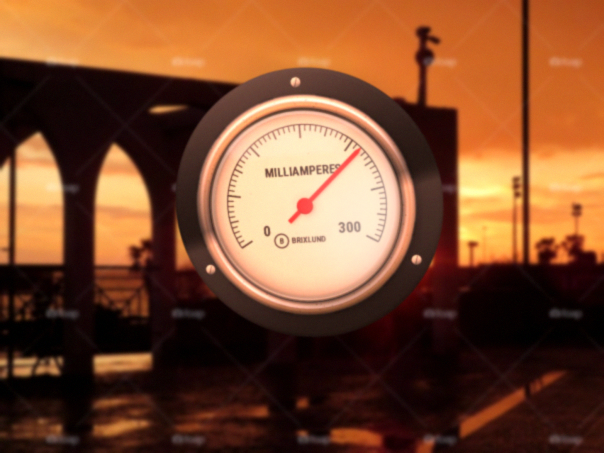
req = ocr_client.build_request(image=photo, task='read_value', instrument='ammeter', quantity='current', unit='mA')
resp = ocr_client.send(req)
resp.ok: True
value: 210 mA
